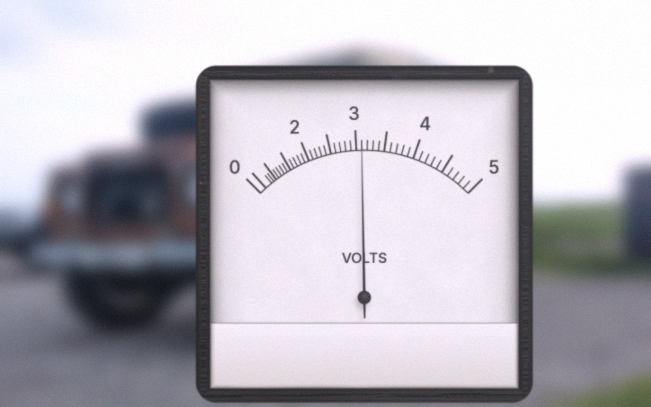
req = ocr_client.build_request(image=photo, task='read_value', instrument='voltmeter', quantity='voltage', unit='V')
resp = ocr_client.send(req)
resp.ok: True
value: 3.1 V
